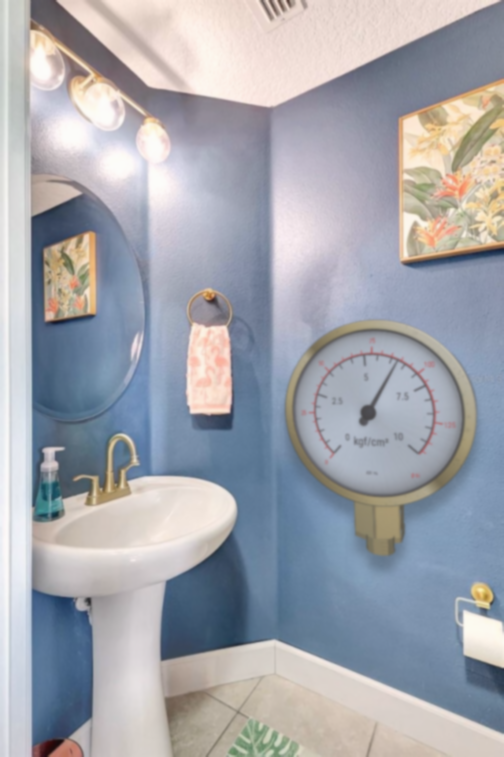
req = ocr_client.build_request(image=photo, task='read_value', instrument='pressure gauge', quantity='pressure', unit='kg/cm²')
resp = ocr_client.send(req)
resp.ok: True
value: 6.25 kg/cm²
